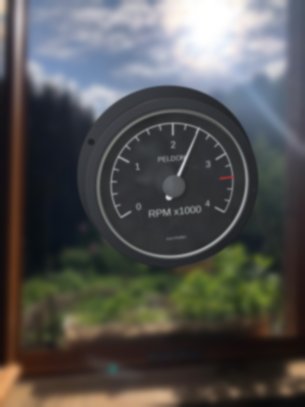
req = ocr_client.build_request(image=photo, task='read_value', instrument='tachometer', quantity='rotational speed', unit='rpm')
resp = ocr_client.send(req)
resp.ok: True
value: 2400 rpm
